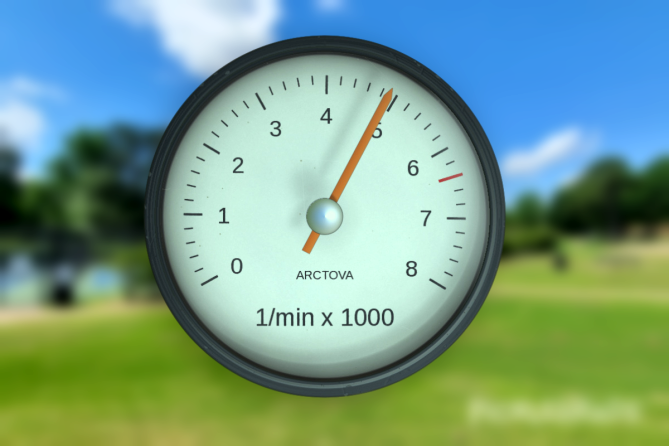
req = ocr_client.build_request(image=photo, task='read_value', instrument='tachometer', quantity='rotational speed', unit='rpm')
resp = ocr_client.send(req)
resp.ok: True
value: 4900 rpm
